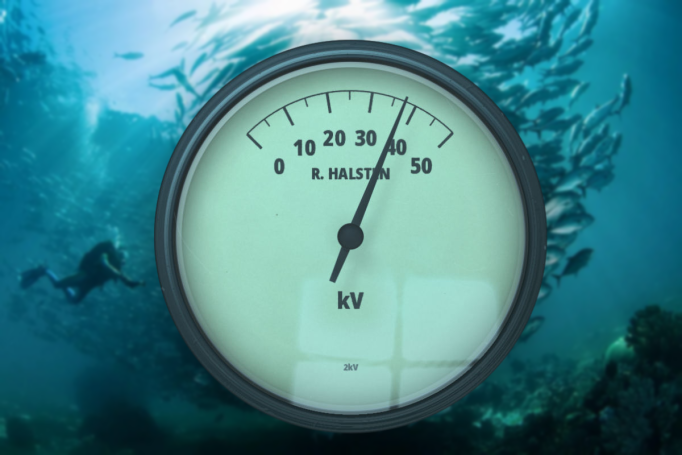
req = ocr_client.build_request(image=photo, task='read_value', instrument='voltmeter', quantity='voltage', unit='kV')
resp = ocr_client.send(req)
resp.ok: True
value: 37.5 kV
